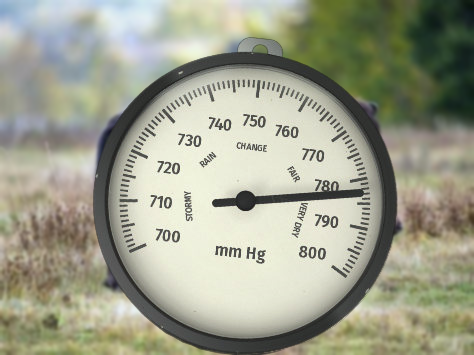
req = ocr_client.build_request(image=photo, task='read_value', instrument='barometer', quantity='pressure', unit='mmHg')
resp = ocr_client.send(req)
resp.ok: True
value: 783 mmHg
